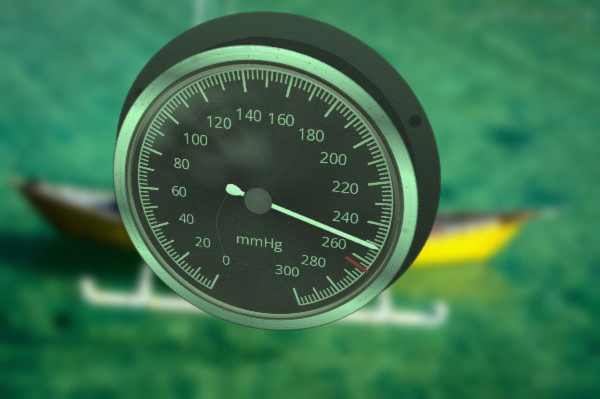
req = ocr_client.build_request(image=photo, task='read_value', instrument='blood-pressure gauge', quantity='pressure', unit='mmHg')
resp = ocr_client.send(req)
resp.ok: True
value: 250 mmHg
